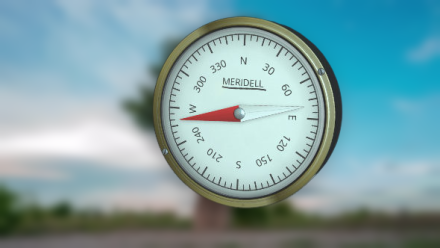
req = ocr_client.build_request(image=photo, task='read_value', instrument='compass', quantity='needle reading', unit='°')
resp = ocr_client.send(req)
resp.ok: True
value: 260 °
